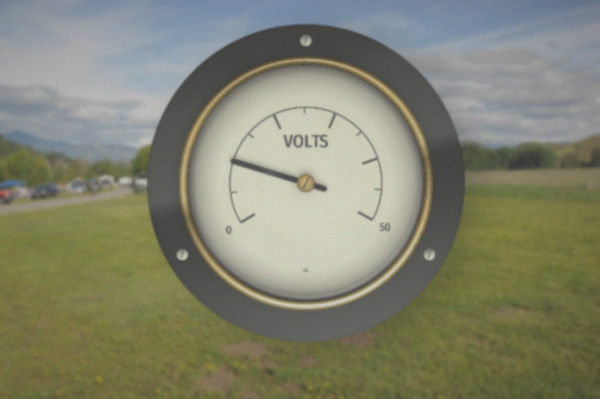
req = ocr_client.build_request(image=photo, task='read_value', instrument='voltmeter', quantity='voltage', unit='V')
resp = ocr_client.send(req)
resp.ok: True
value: 10 V
